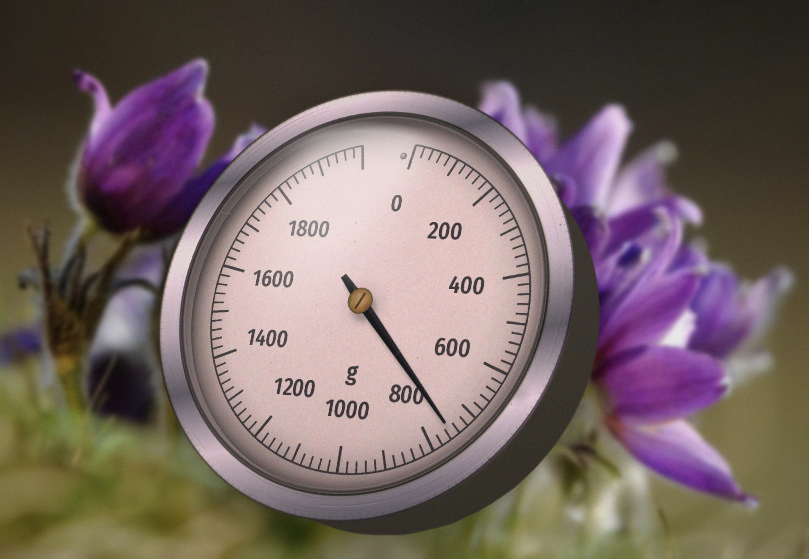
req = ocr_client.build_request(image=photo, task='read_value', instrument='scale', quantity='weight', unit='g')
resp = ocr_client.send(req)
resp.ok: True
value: 750 g
